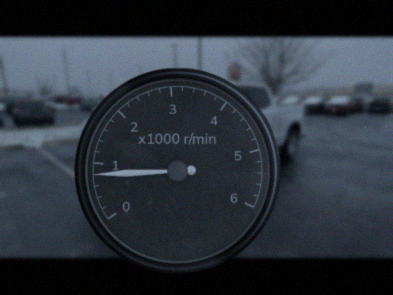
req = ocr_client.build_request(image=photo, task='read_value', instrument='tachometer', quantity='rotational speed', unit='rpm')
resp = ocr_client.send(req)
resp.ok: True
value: 800 rpm
